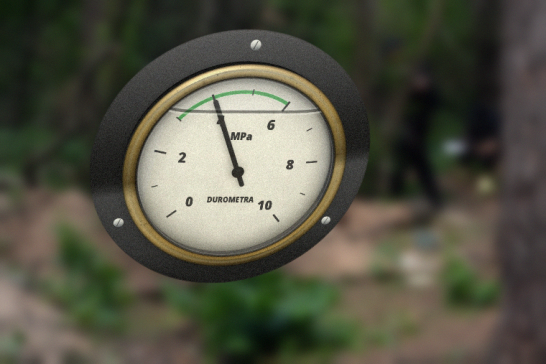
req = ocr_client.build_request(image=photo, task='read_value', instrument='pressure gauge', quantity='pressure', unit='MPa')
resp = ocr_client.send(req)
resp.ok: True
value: 4 MPa
